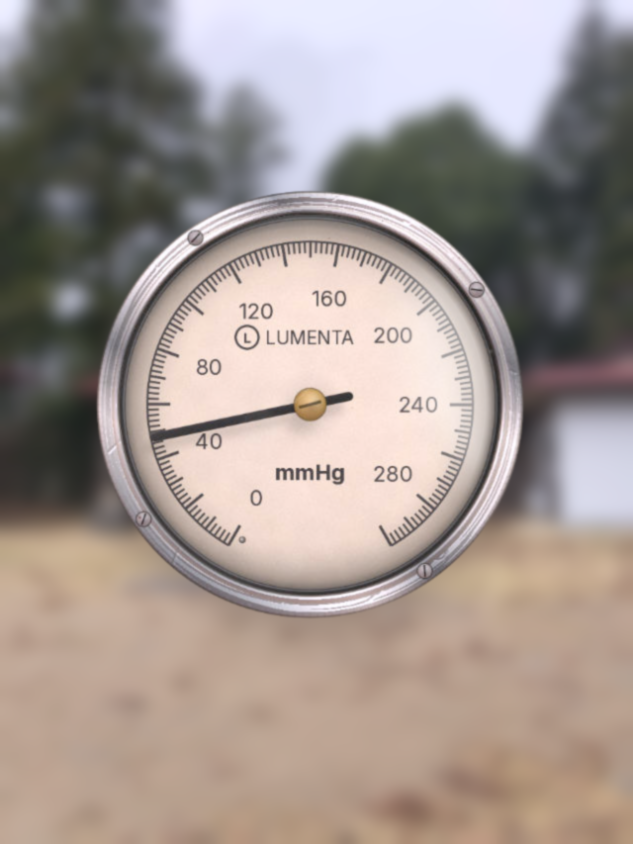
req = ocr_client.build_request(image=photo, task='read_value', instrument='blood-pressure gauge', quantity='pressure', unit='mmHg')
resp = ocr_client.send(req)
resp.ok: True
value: 48 mmHg
